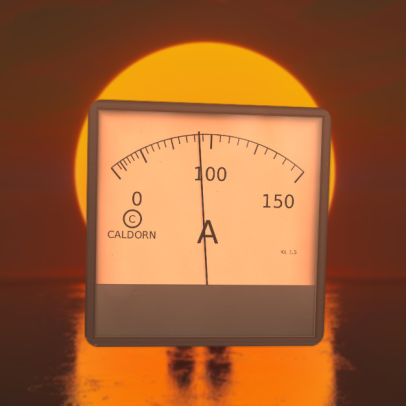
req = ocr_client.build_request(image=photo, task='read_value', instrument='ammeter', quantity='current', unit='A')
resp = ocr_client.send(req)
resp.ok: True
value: 92.5 A
